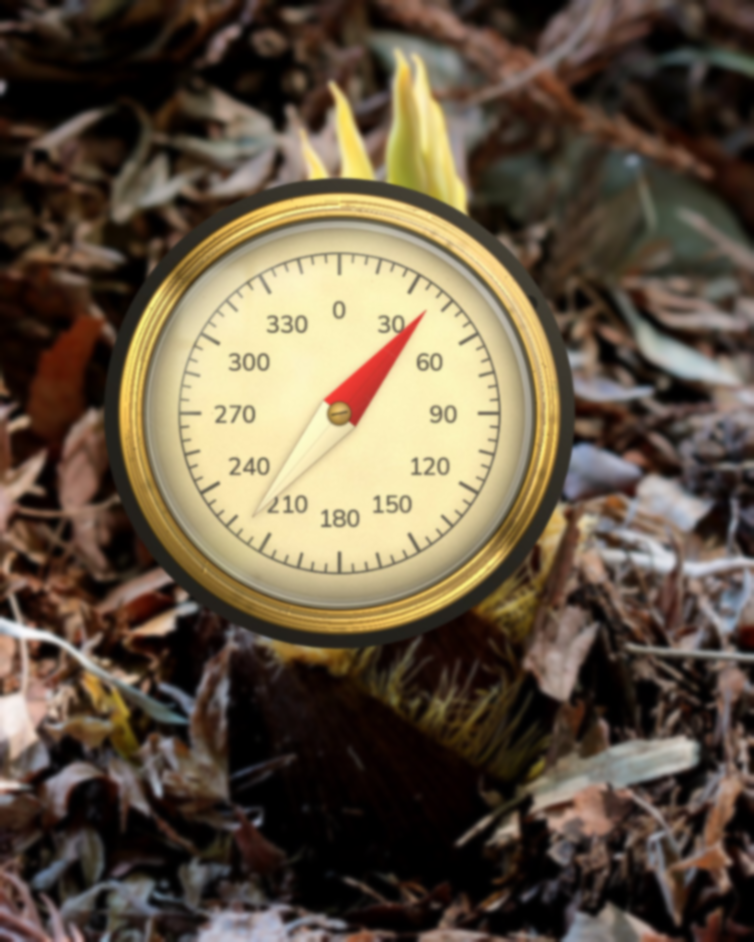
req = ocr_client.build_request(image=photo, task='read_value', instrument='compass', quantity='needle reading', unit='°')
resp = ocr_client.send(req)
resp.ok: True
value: 40 °
